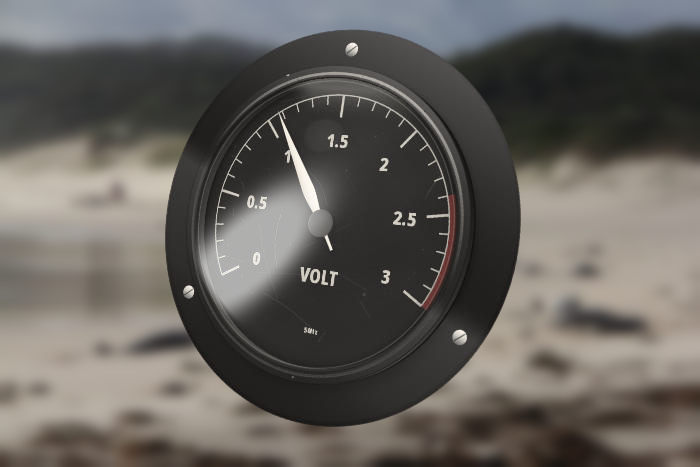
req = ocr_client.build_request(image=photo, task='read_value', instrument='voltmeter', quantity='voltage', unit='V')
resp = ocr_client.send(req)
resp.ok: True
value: 1.1 V
